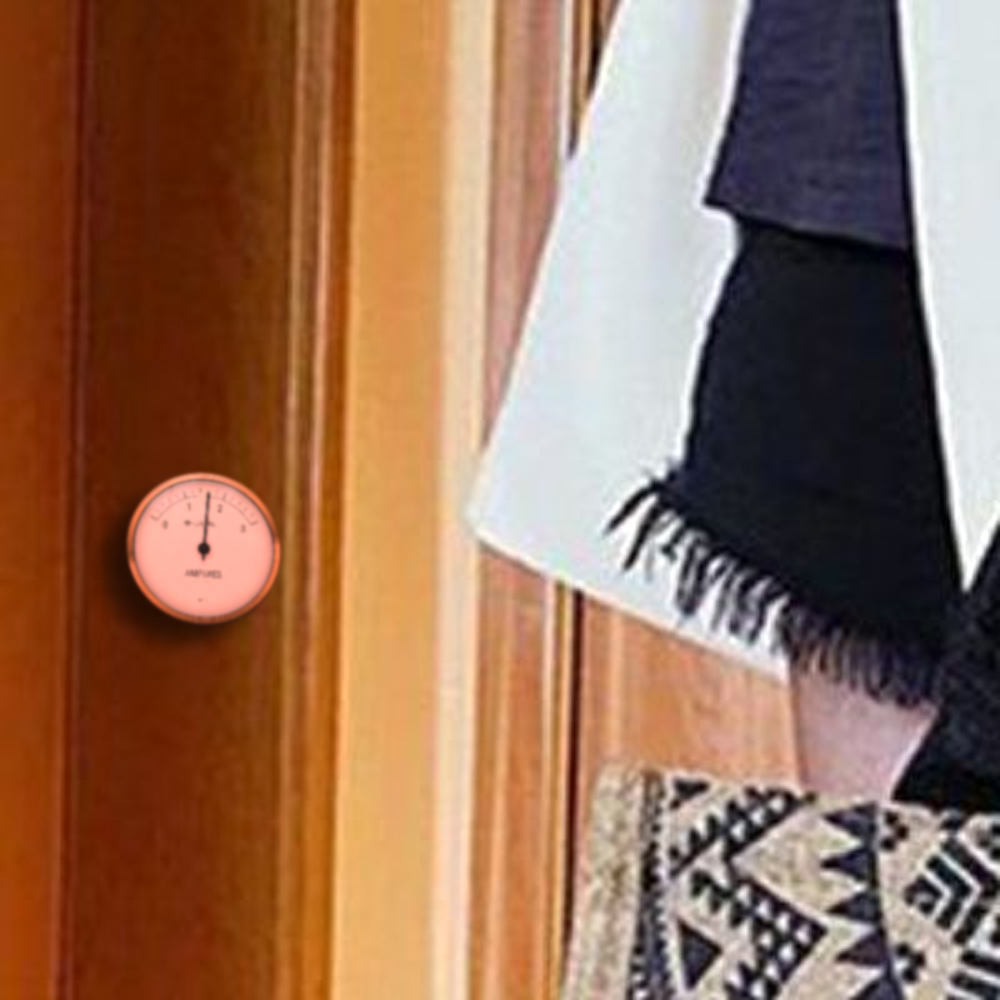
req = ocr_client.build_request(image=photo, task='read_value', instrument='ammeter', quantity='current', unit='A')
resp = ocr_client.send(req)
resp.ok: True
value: 1.6 A
